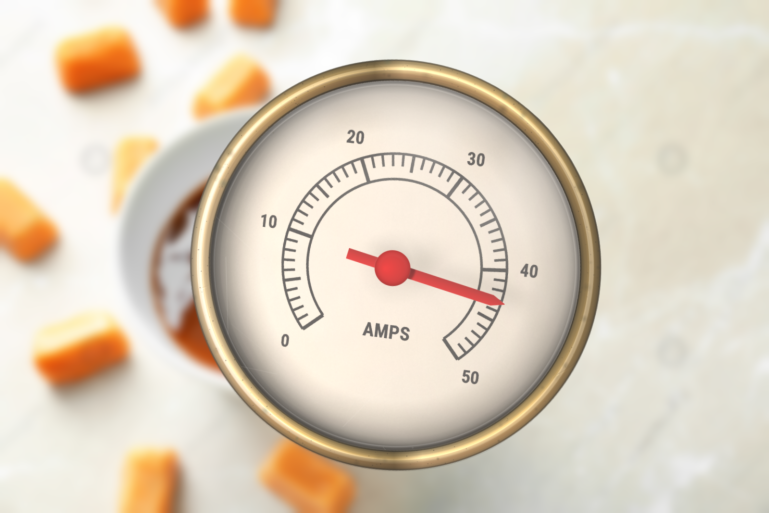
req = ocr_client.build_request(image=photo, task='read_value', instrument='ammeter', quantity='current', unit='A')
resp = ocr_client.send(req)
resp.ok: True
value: 43 A
